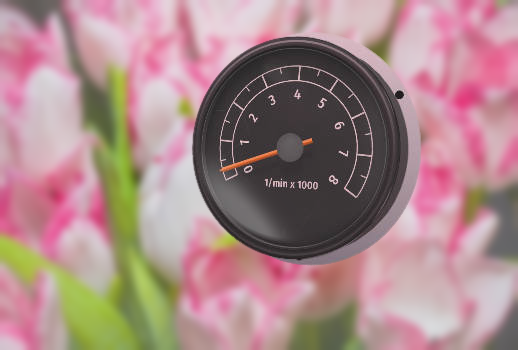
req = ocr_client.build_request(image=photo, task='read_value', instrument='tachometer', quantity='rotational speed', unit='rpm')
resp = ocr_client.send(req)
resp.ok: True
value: 250 rpm
